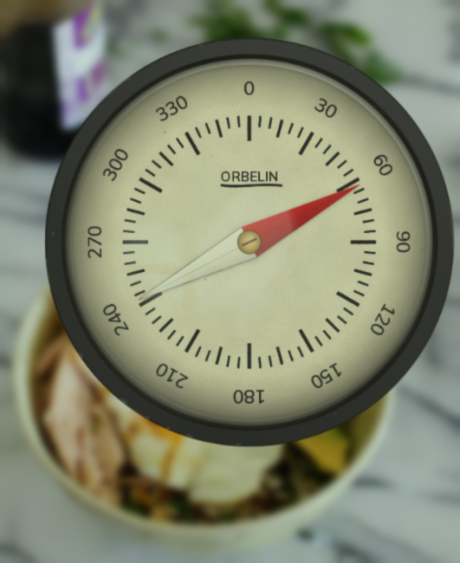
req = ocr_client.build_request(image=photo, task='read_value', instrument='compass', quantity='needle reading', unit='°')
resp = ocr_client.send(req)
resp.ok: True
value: 62.5 °
